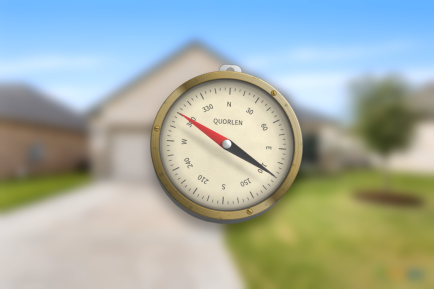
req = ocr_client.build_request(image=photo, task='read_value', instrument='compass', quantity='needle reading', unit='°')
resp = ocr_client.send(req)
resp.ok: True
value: 300 °
